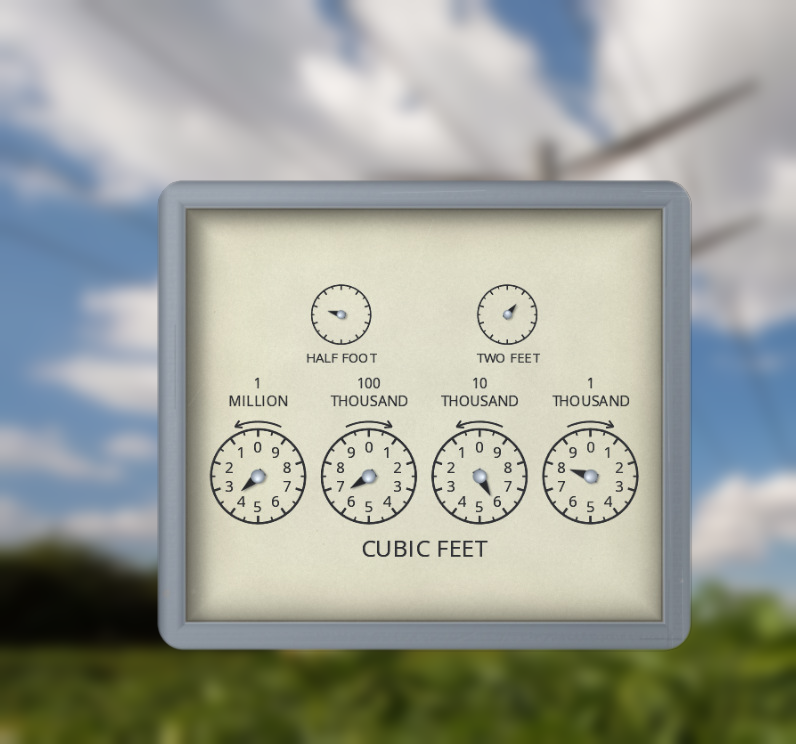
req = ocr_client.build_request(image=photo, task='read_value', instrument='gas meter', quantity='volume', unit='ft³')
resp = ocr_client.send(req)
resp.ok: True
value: 365800 ft³
